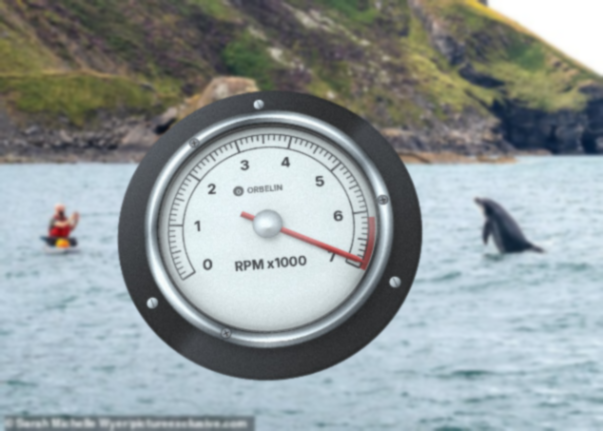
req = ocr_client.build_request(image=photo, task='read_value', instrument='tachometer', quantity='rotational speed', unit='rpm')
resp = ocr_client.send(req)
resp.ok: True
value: 6900 rpm
